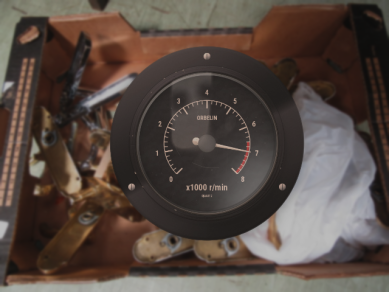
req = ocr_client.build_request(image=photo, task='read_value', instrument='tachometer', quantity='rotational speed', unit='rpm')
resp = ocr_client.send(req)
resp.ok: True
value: 7000 rpm
